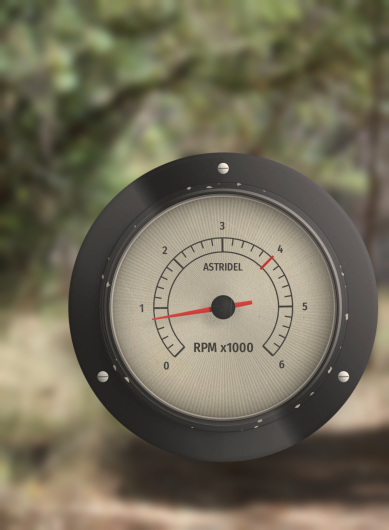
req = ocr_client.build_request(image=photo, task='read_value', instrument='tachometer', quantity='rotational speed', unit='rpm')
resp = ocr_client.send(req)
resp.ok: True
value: 800 rpm
